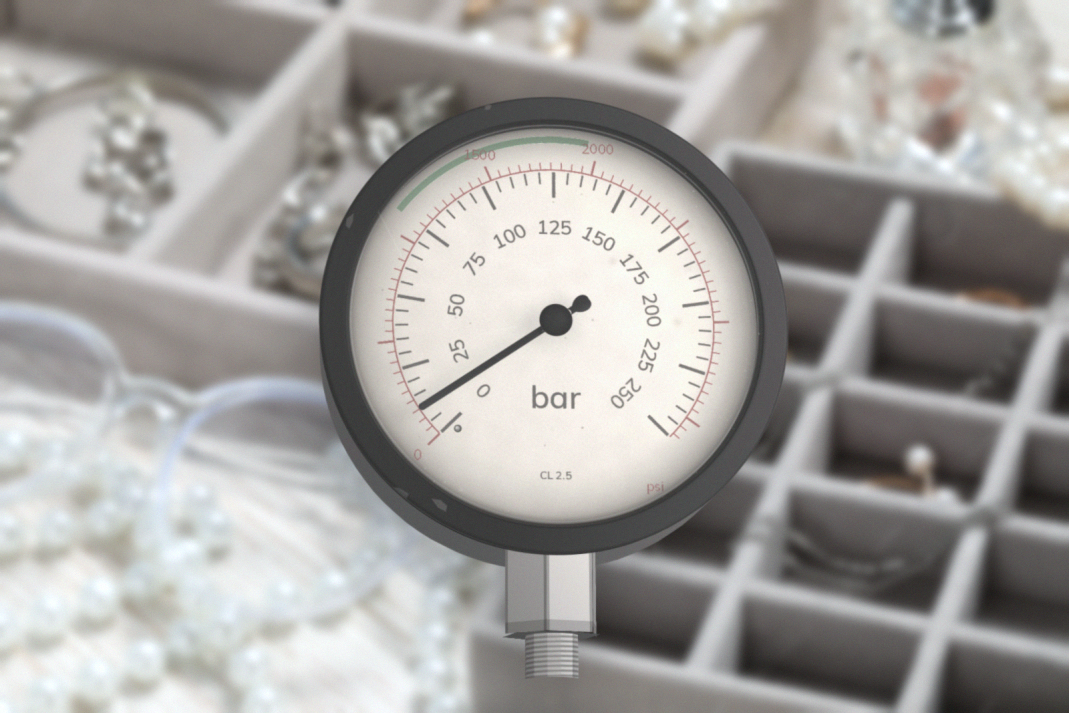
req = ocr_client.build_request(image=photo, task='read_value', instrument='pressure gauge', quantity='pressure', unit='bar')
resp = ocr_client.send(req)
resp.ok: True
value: 10 bar
